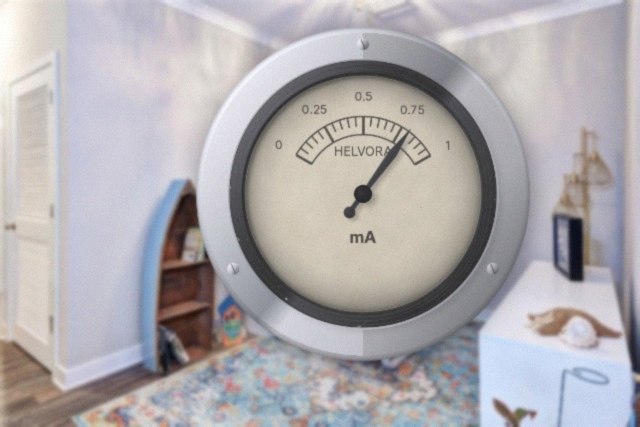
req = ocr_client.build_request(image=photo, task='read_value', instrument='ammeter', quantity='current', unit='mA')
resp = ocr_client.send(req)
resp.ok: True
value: 0.8 mA
